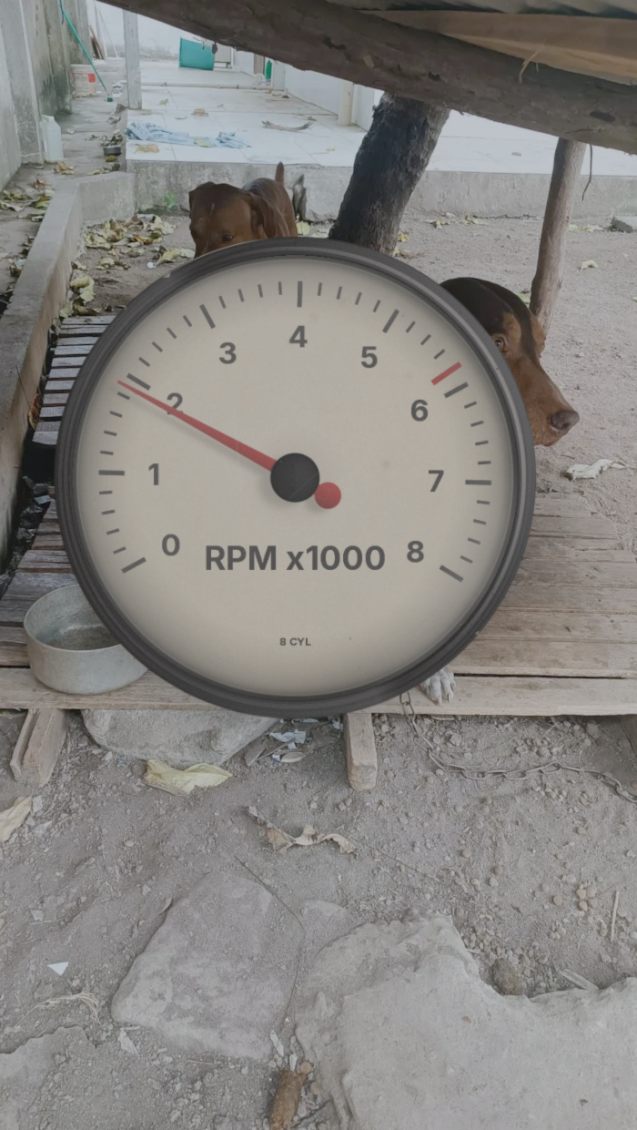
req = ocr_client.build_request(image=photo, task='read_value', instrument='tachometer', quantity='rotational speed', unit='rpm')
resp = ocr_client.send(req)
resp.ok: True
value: 1900 rpm
